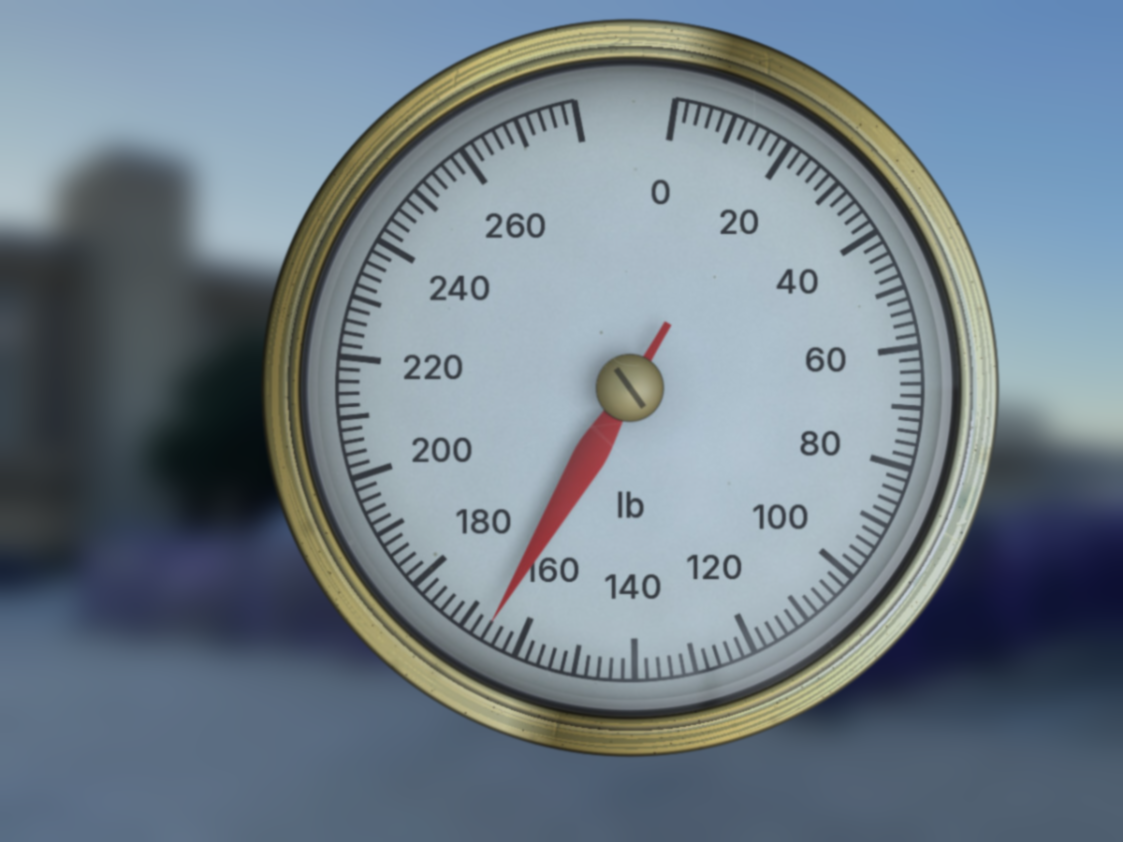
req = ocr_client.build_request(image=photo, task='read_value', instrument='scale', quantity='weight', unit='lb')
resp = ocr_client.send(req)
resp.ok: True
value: 166 lb
